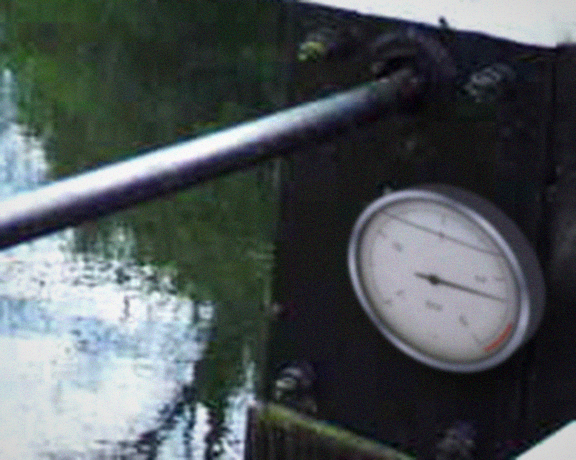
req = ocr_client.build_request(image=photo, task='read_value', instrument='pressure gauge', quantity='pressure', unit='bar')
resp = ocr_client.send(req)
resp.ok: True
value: 2.25 bar
